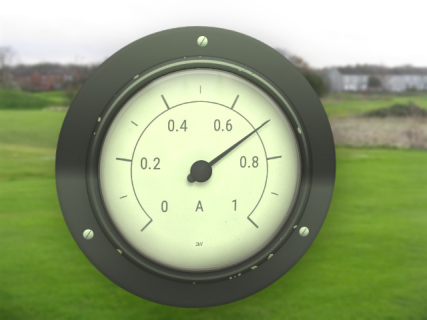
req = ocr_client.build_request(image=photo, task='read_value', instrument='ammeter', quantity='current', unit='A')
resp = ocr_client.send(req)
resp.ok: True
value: 0.7 A
